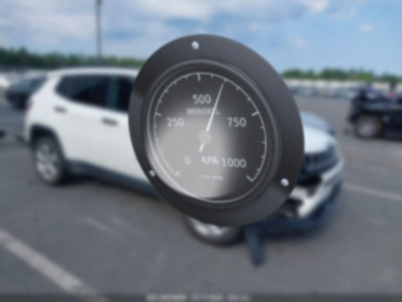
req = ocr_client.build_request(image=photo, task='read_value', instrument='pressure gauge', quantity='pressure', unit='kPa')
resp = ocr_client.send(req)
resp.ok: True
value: 600 kPa
